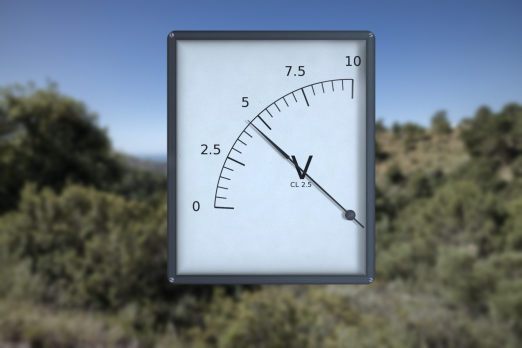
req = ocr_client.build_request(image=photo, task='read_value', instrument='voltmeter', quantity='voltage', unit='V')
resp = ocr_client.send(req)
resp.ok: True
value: 4.5 V
